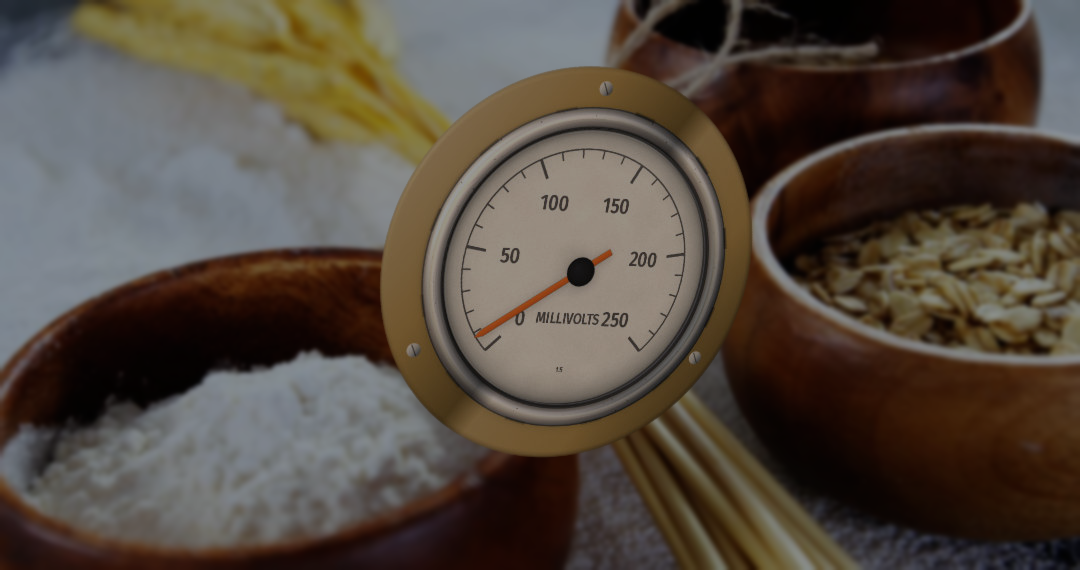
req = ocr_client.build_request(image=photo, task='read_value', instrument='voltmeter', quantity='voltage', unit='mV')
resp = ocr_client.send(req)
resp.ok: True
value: 10 mV
